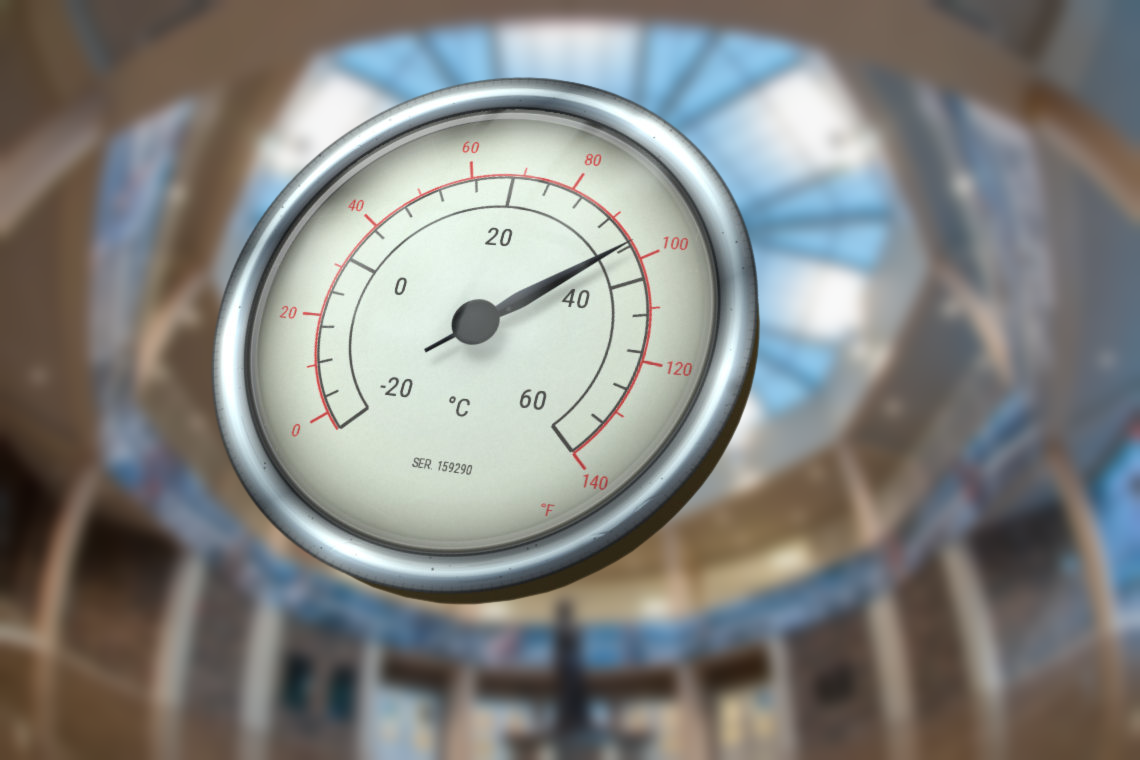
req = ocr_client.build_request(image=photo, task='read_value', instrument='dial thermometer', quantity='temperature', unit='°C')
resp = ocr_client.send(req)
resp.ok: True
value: 36 °C
